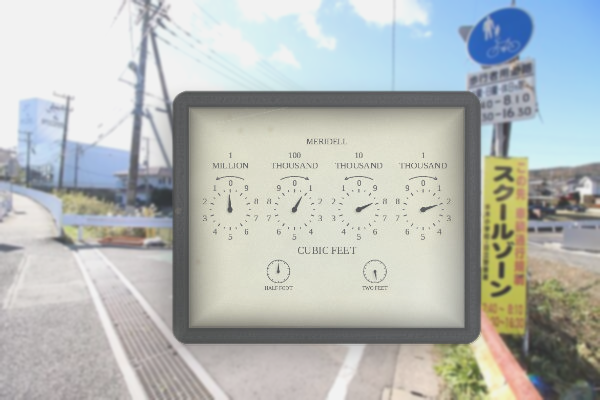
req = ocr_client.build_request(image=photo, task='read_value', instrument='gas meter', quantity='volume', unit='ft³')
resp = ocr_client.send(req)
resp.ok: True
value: 8200 ft³
